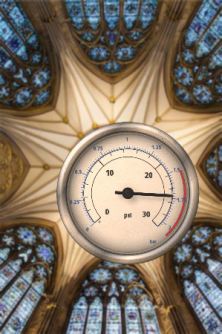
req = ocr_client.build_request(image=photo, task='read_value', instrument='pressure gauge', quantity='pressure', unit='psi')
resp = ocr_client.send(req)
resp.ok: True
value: 25 psi
